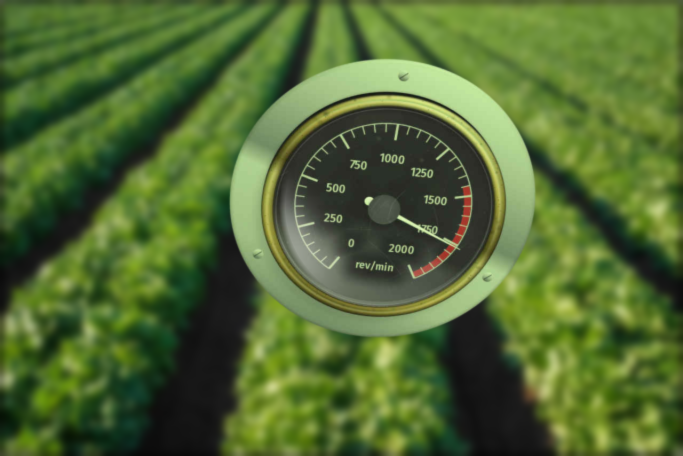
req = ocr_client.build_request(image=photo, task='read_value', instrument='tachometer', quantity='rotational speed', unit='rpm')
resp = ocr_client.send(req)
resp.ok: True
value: 1750 rpm
